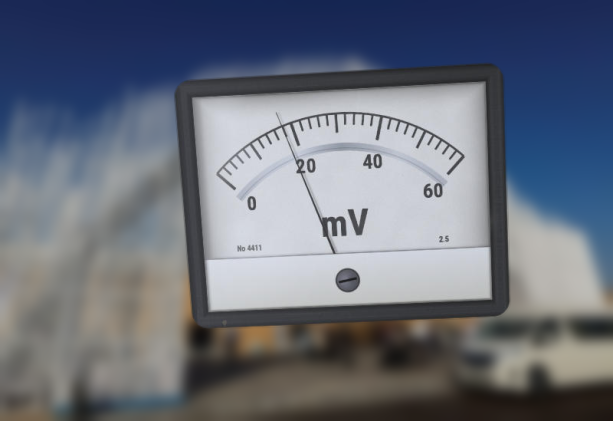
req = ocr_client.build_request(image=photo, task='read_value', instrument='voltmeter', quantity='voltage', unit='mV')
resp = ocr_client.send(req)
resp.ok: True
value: 18 mV
